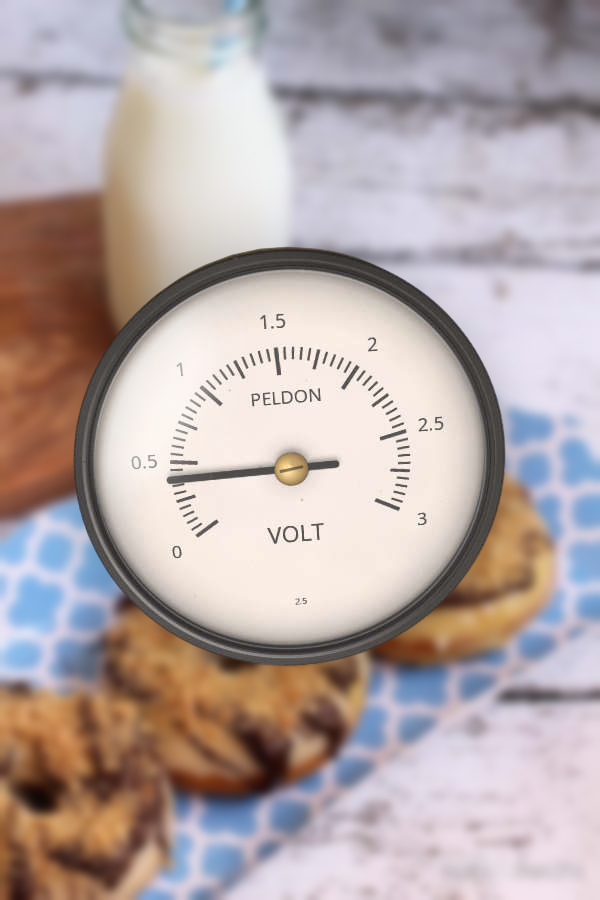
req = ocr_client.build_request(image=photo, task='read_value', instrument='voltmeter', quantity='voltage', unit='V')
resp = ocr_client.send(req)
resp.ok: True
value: 0.4 V
